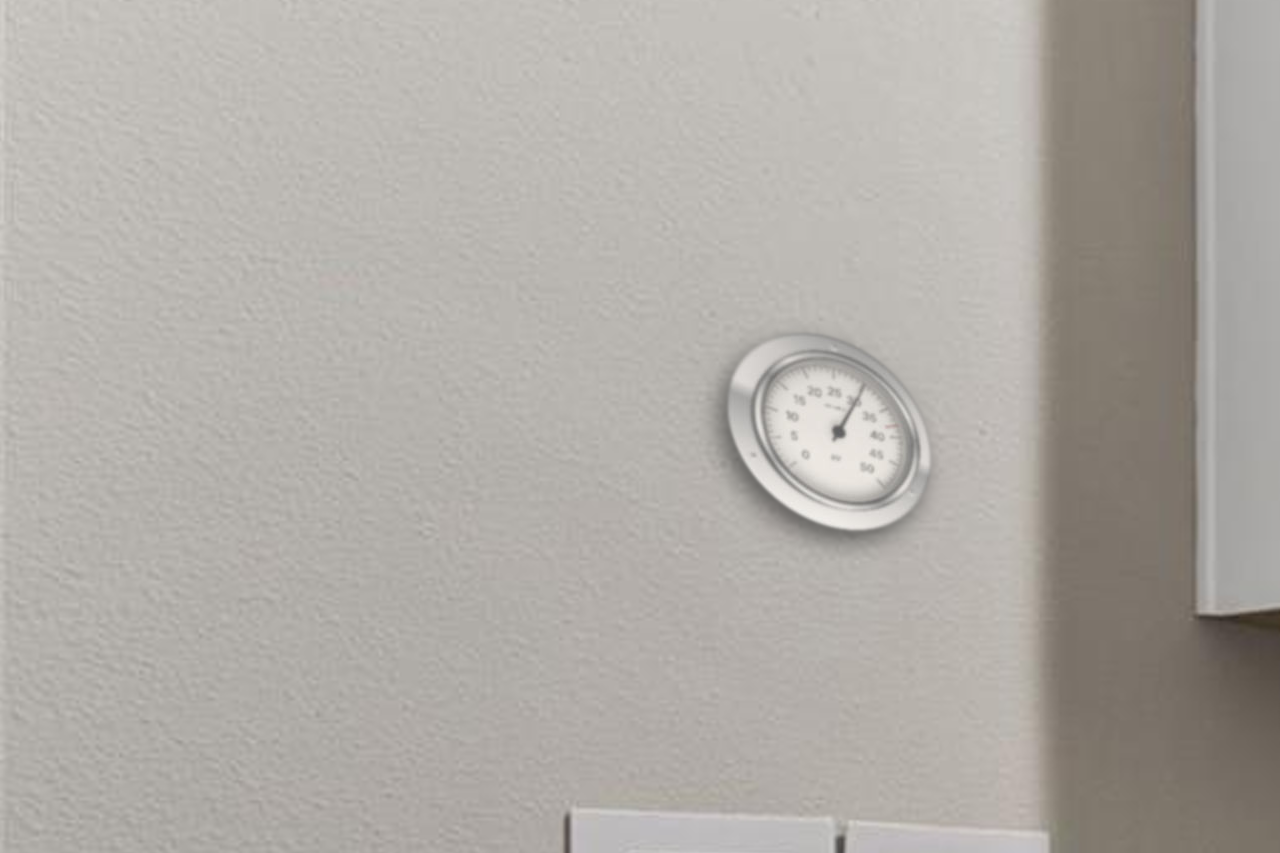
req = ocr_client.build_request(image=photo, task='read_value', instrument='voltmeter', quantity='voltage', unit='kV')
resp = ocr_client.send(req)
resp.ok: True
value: 30 kV
